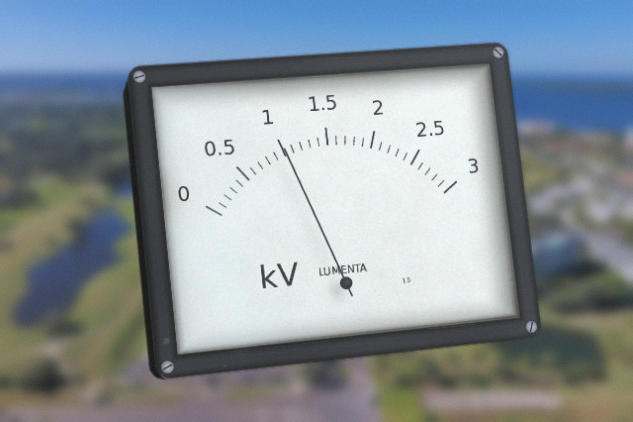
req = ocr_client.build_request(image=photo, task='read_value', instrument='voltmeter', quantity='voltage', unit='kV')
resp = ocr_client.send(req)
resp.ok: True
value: 1 kV
